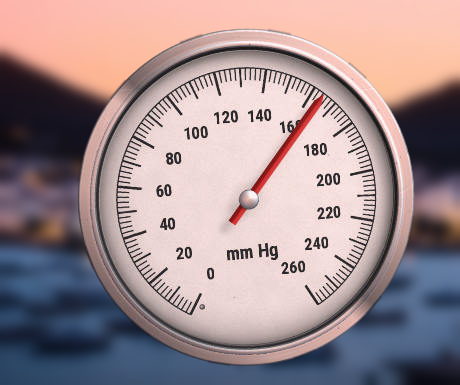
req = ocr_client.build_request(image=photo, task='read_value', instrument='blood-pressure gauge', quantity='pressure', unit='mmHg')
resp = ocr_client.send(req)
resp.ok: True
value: 164 mmHg
